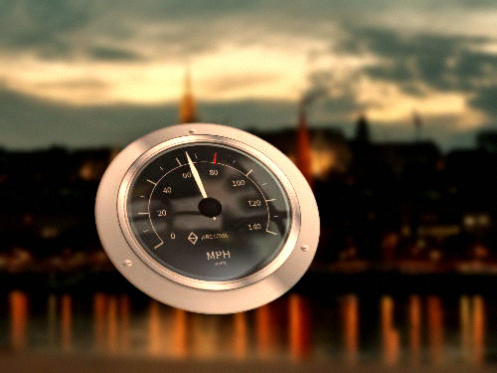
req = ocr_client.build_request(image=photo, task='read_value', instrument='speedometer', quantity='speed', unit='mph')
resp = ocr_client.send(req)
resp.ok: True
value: 65 mph
